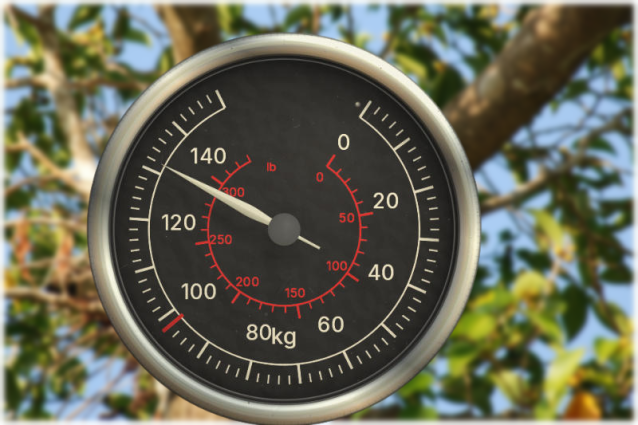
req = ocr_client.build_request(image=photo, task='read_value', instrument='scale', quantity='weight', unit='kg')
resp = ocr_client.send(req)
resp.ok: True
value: 132 kg
